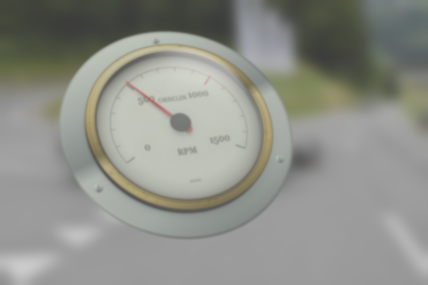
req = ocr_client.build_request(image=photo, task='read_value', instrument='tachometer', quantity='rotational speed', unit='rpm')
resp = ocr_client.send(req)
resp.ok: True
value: 500 rpm
